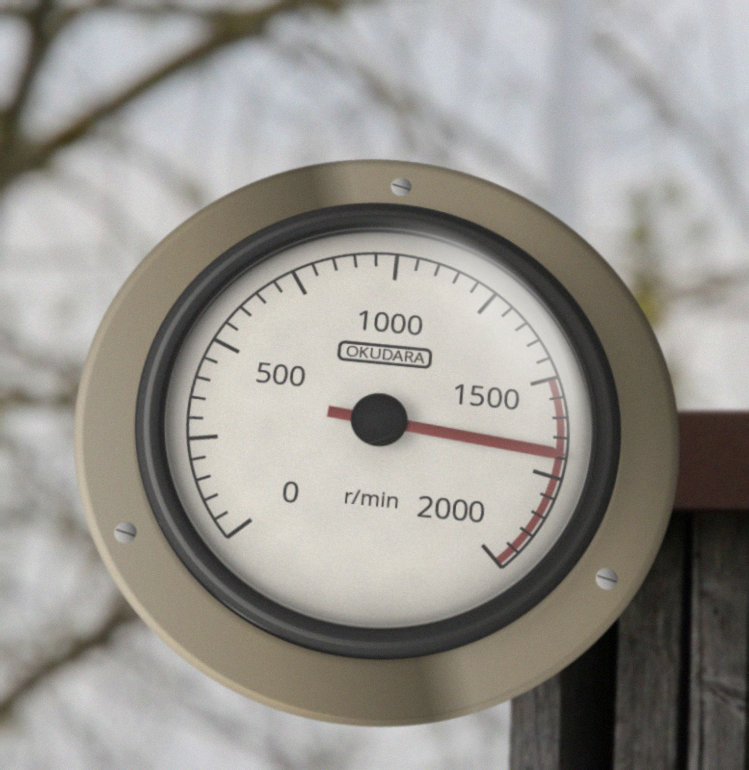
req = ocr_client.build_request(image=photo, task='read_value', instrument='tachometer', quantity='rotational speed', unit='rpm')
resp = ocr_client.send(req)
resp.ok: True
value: 1700 rpm
